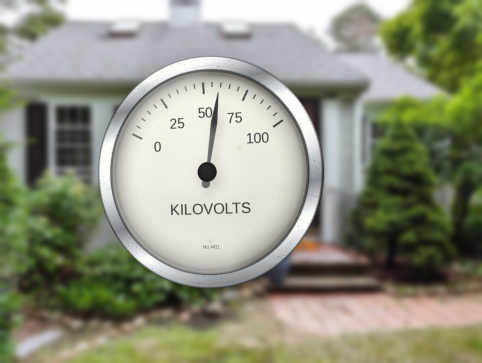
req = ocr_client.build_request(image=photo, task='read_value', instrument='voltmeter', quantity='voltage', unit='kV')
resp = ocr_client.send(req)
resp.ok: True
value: 60 kV
